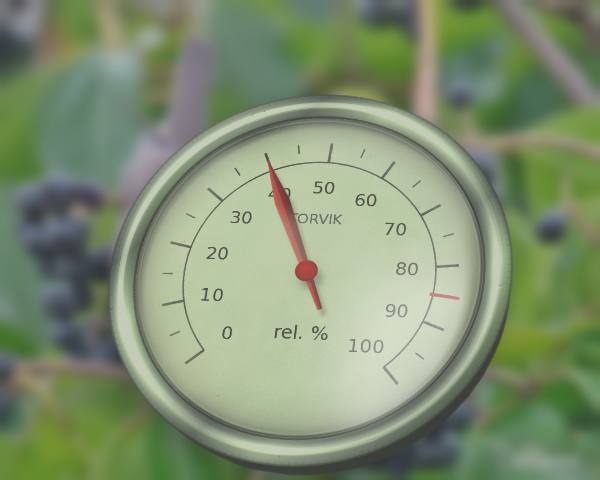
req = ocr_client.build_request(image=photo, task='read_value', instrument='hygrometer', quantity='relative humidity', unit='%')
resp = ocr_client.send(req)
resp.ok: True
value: 40 %
